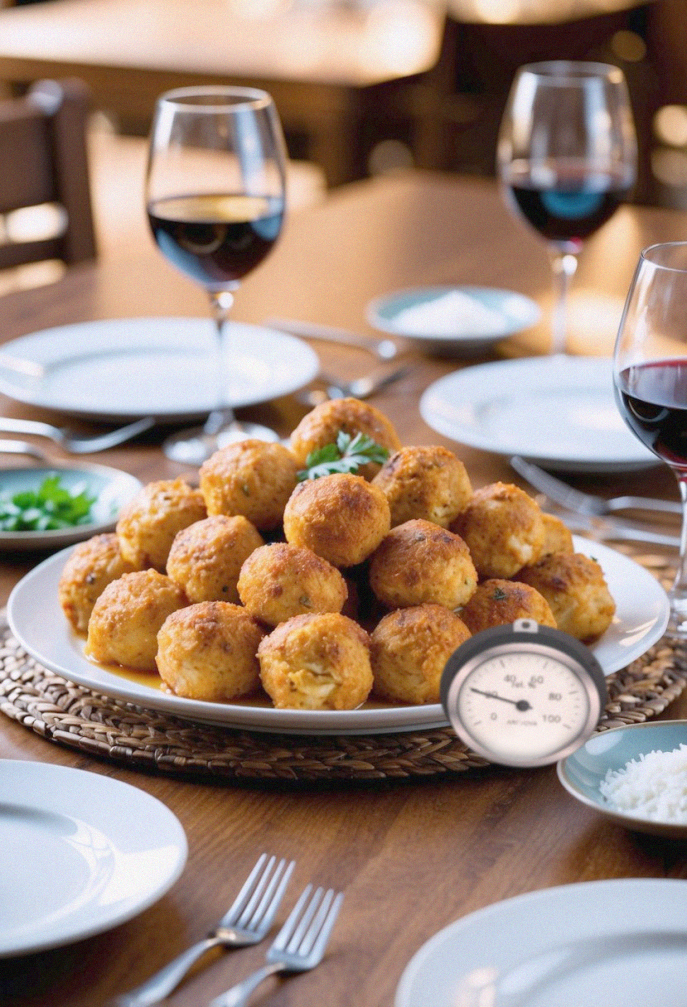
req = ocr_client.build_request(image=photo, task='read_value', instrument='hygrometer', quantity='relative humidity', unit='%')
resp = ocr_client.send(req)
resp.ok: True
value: 20 %
